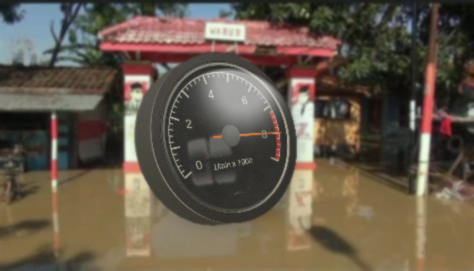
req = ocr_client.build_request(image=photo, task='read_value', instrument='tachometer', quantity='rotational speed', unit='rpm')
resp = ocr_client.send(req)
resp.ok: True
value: 8000 rpm
